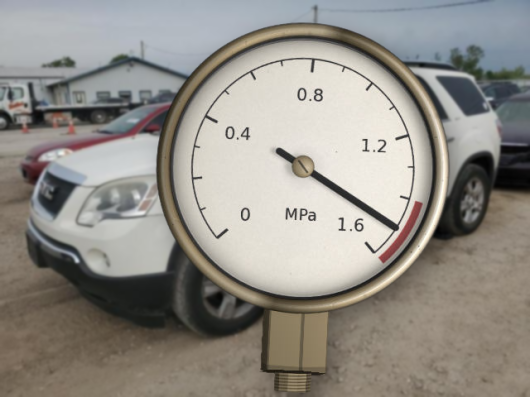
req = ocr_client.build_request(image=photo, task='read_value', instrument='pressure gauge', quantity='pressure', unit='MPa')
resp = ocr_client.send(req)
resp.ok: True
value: 1.5 MPa
